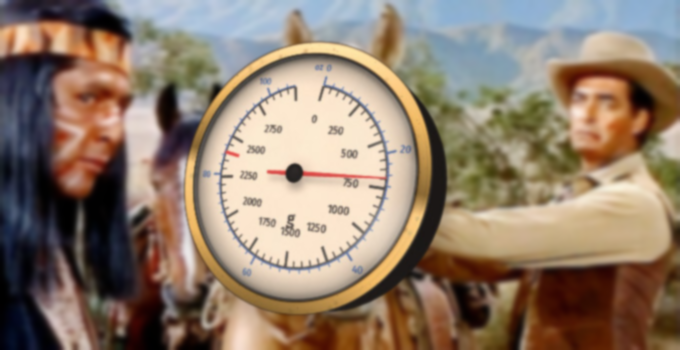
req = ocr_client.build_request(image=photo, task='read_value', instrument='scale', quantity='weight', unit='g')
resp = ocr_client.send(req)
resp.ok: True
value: 700 g
